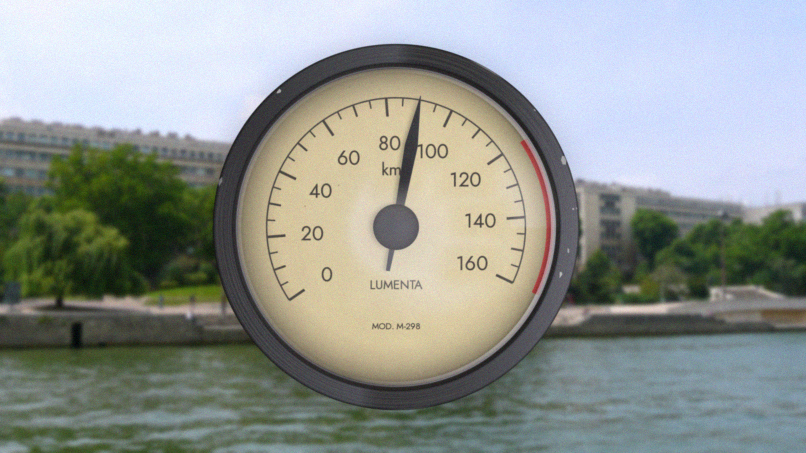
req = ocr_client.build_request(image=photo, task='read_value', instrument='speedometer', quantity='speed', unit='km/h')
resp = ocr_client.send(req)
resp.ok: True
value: 90 km/h
